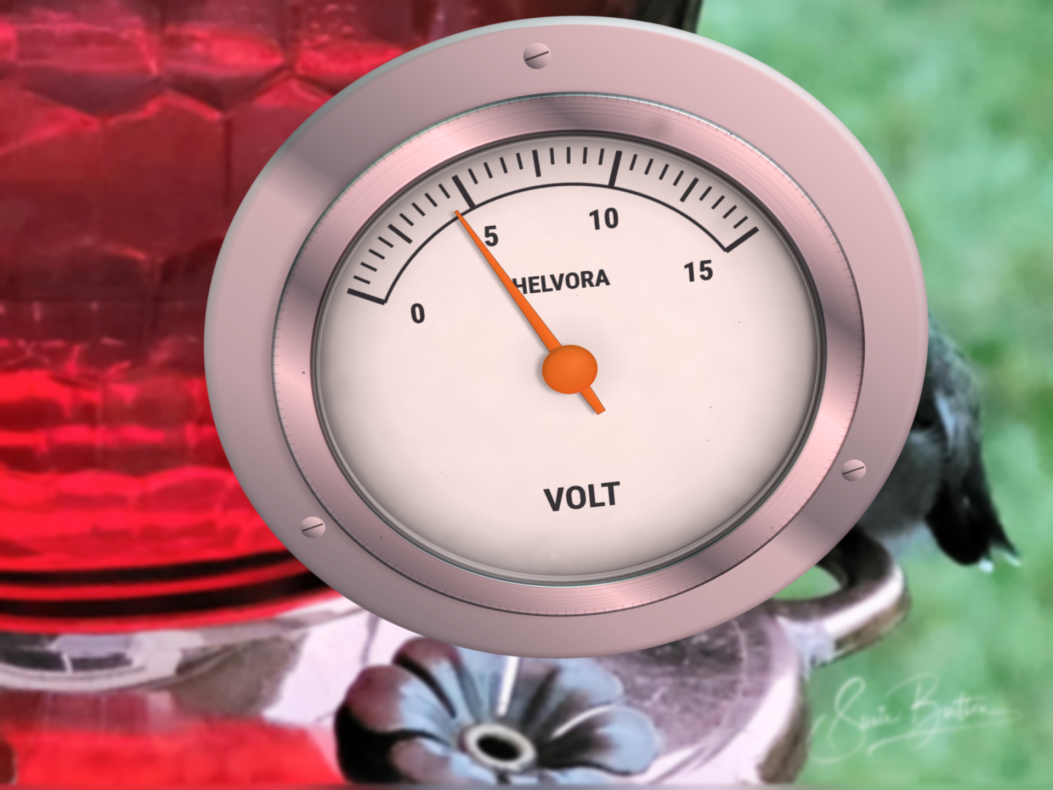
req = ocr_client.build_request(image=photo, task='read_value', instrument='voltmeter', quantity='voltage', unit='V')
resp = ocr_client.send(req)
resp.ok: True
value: 4.5 V
